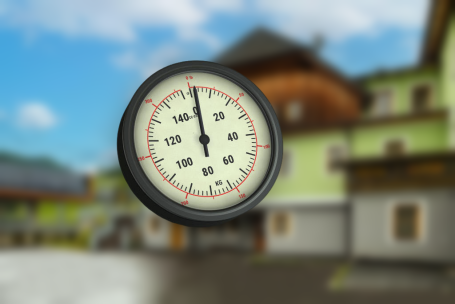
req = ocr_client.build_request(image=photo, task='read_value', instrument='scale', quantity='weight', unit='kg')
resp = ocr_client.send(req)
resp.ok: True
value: 2 kg
